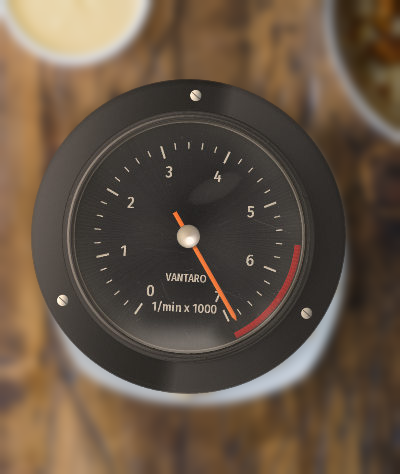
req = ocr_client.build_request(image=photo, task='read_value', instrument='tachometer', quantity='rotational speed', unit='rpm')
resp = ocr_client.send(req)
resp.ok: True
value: 6900 rpm
